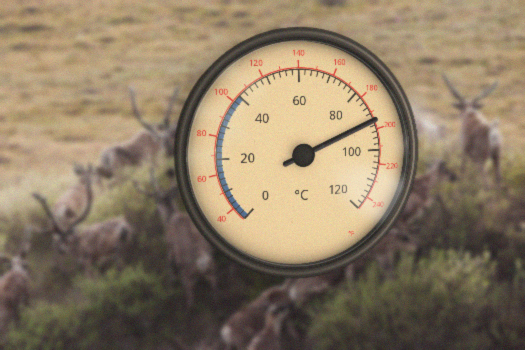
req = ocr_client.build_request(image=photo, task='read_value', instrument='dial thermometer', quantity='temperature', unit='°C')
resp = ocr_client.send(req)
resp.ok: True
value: 90 °C
